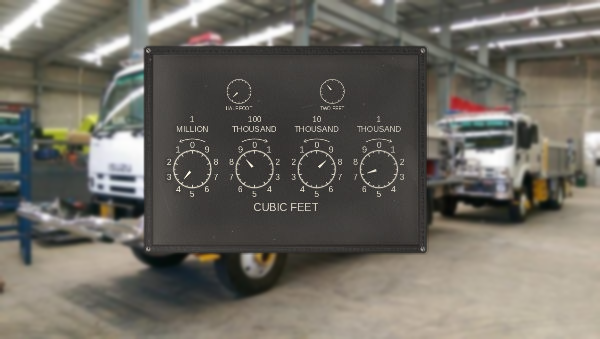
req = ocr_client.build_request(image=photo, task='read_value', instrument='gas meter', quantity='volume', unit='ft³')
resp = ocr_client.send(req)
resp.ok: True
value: 388700 ft³
